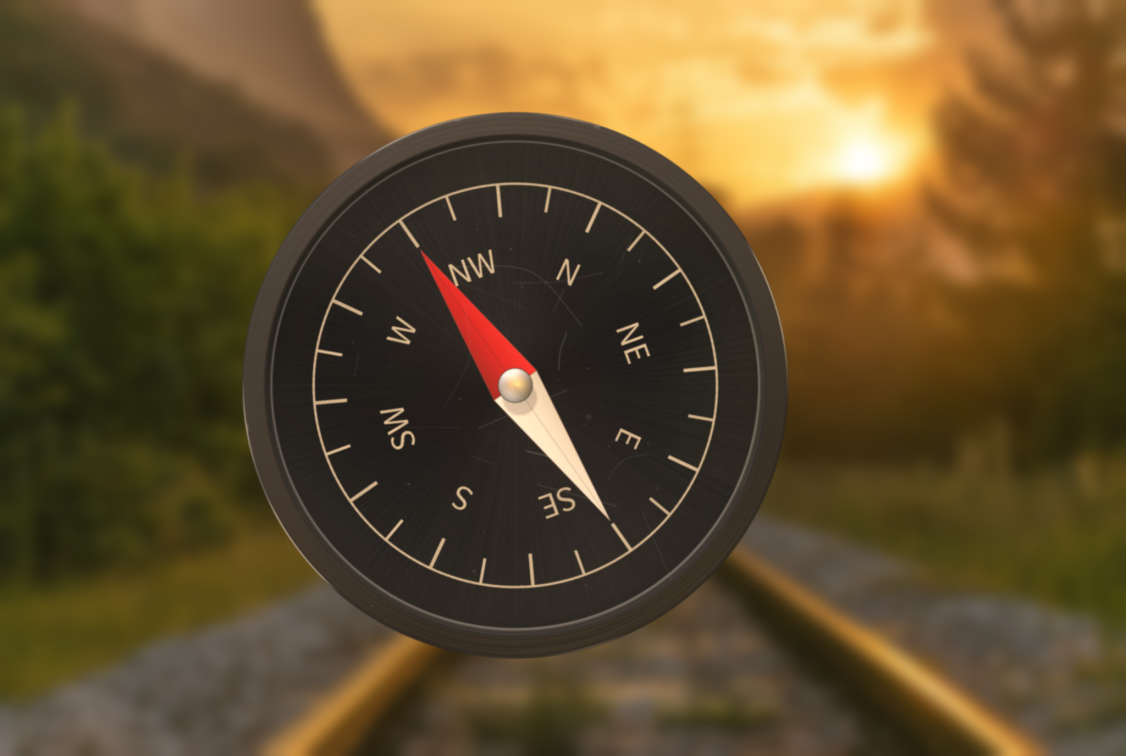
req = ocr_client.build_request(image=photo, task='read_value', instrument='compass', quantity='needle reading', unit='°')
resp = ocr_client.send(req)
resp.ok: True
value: 300 °
